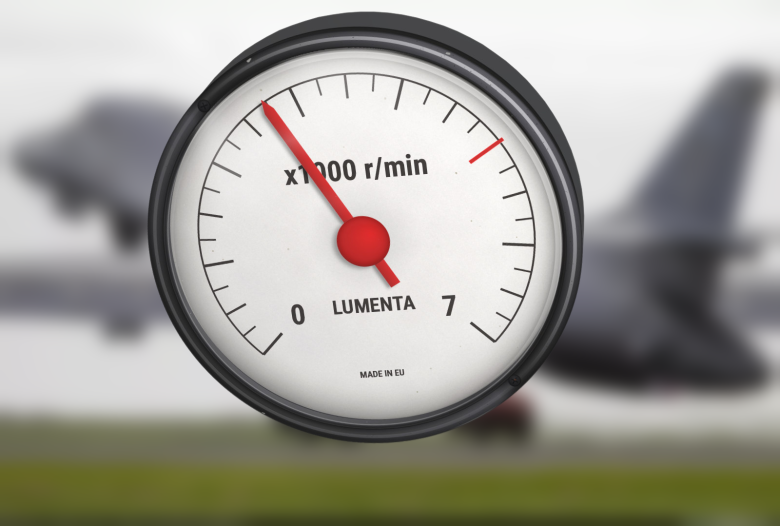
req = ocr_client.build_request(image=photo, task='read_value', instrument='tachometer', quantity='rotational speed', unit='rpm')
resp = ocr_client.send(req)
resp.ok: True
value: 2750 rpm
